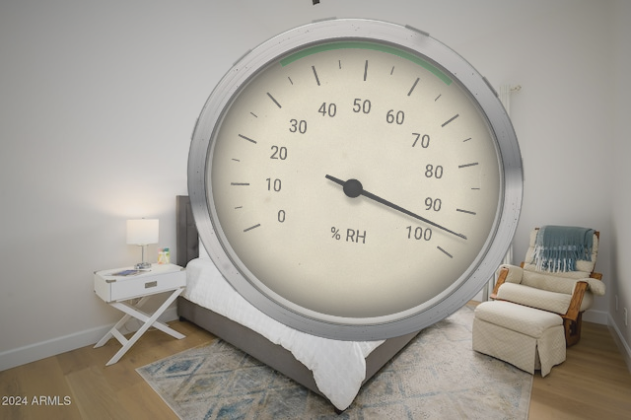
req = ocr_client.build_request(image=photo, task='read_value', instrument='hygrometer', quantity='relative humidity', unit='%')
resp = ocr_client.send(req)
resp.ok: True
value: 95 %
